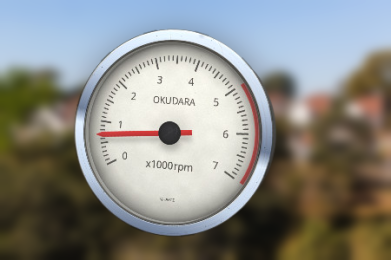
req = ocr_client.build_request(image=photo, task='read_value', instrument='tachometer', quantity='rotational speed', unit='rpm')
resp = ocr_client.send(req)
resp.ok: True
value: 700 rpm
